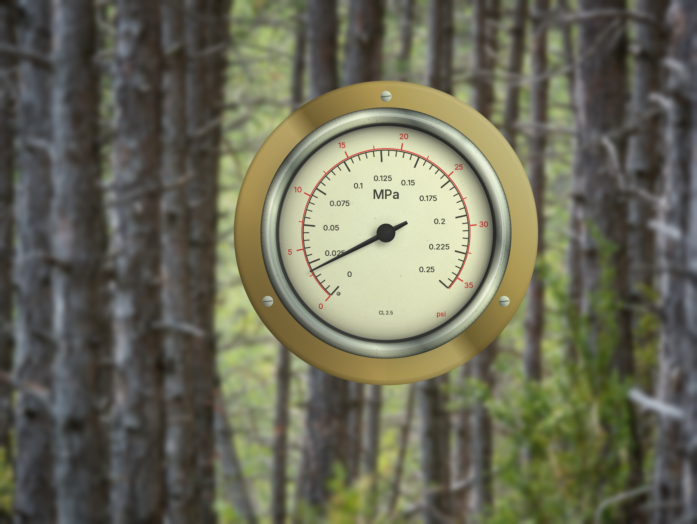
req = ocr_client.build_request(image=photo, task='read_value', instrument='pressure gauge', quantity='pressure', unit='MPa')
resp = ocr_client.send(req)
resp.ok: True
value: 0.02 MPa
